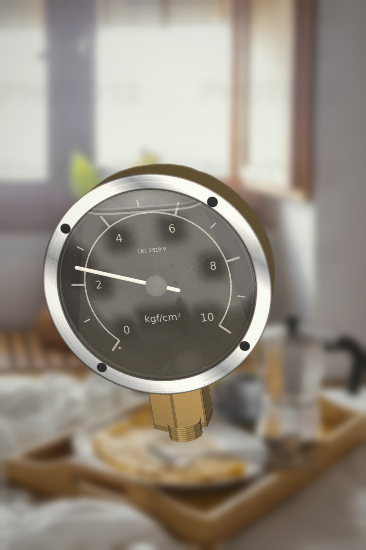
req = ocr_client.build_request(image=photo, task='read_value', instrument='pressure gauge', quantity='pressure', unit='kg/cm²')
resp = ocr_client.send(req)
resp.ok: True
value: 2.5 kg/cm²
